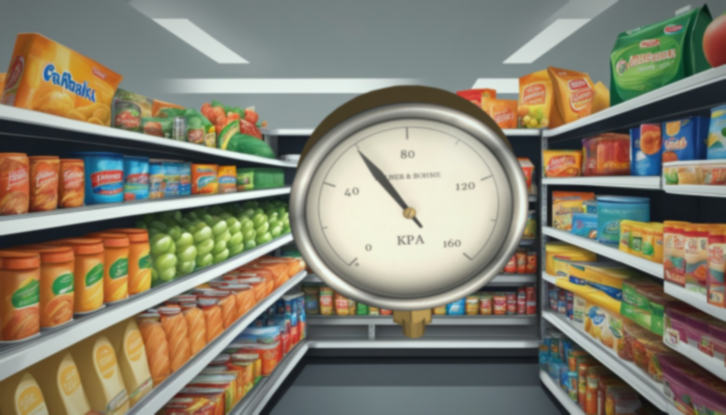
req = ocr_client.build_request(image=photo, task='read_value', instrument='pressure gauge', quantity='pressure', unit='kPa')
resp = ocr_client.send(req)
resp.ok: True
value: 60 kPa
